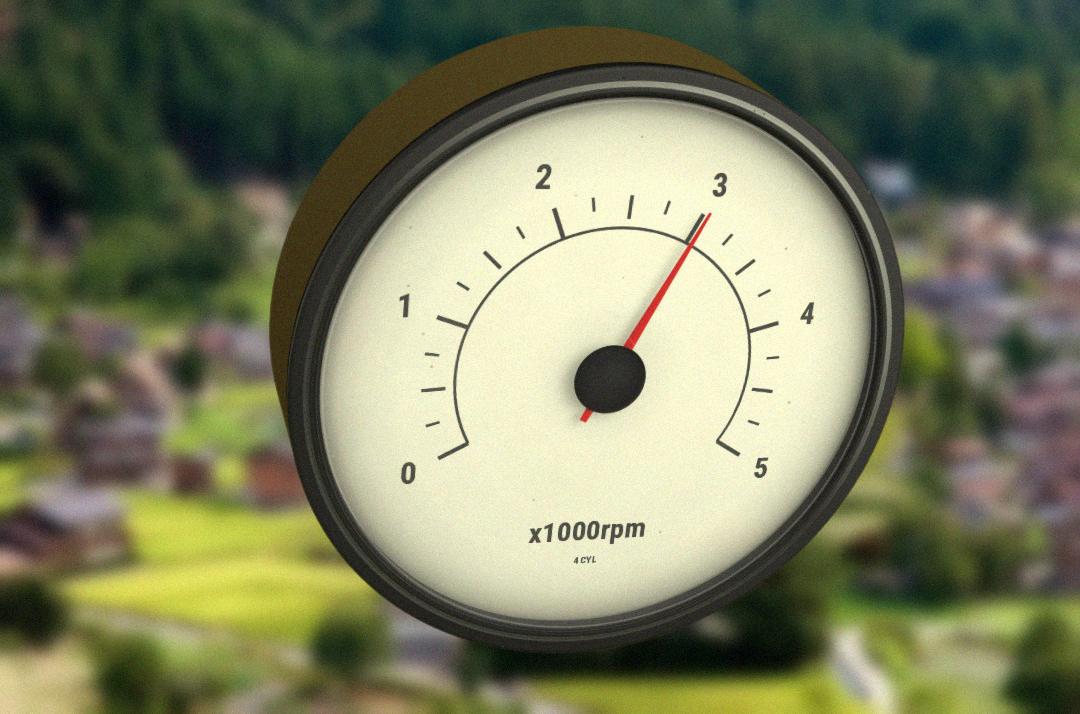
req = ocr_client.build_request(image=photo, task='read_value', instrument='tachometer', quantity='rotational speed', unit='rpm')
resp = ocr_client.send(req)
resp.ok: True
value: 3000 rpm
